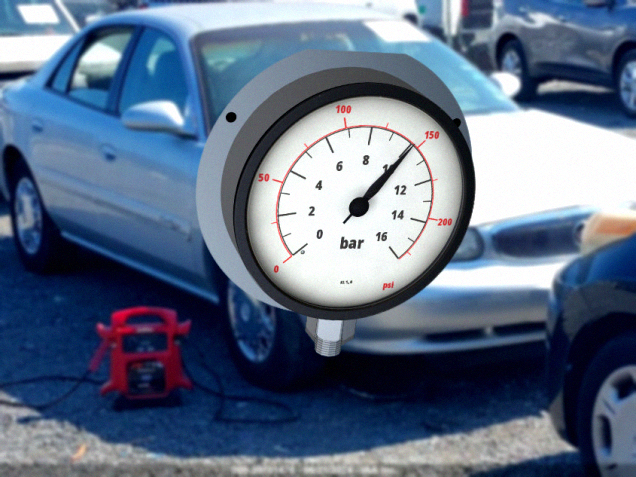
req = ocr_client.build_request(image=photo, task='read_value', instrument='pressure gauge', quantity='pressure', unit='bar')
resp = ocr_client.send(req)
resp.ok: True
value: 10 bar
